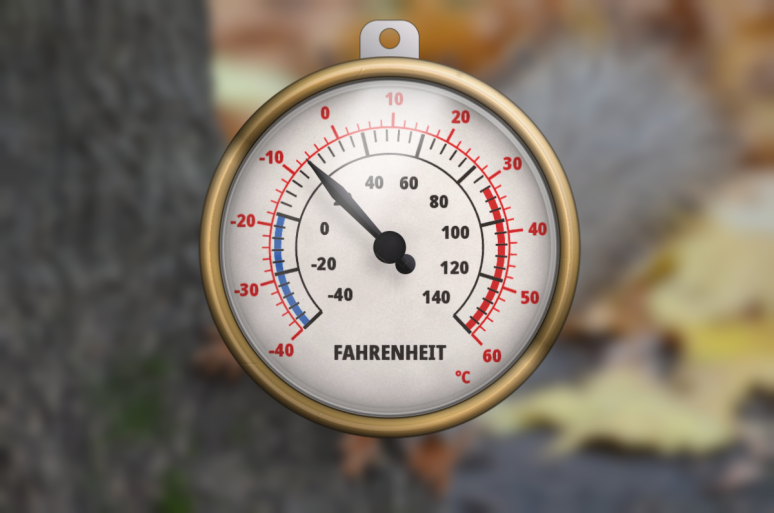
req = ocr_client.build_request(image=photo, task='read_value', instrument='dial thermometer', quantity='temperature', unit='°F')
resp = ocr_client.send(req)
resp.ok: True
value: 20 °F
